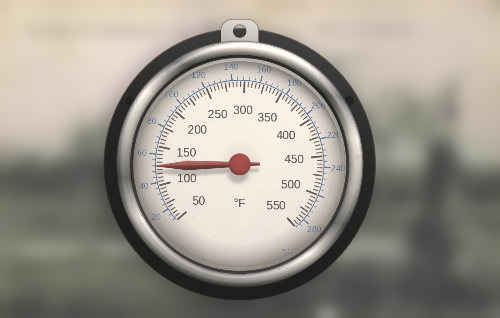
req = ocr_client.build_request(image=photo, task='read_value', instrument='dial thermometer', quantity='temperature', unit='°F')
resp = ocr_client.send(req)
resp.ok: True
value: 125 °F
